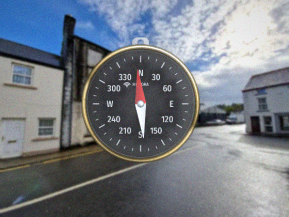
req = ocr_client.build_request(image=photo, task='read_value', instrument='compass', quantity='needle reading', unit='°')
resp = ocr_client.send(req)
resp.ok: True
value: 355 °
